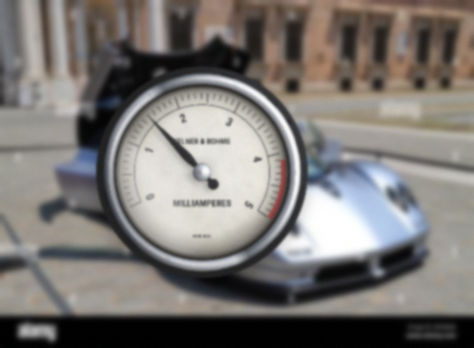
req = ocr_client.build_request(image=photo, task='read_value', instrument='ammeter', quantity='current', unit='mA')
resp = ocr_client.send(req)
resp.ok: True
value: 1.5 mA
